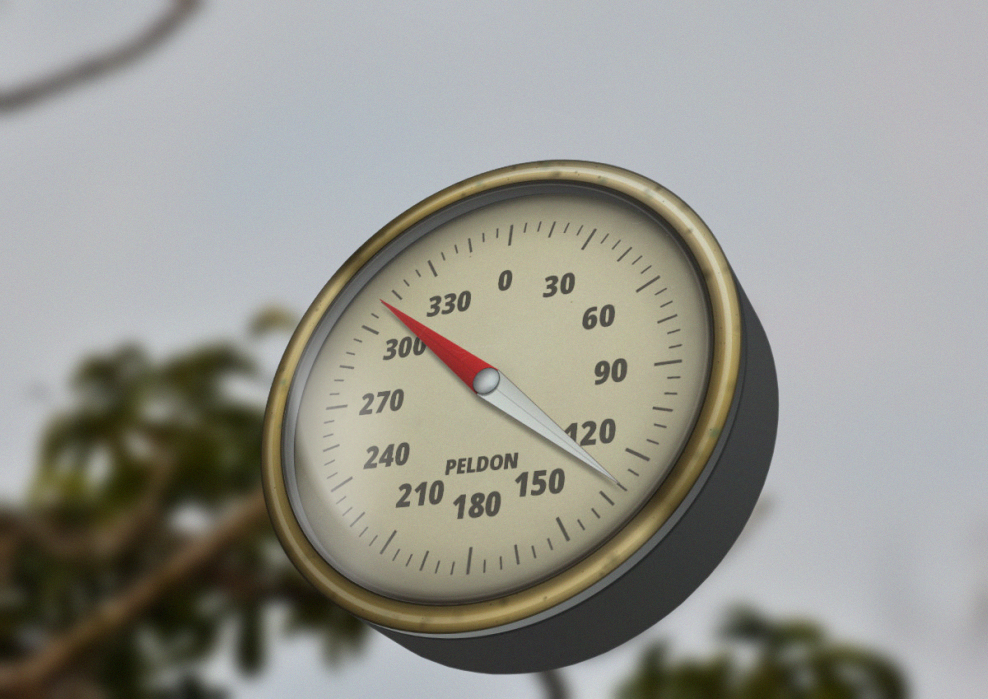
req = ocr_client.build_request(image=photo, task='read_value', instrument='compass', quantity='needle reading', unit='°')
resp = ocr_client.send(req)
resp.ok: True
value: 310 °
